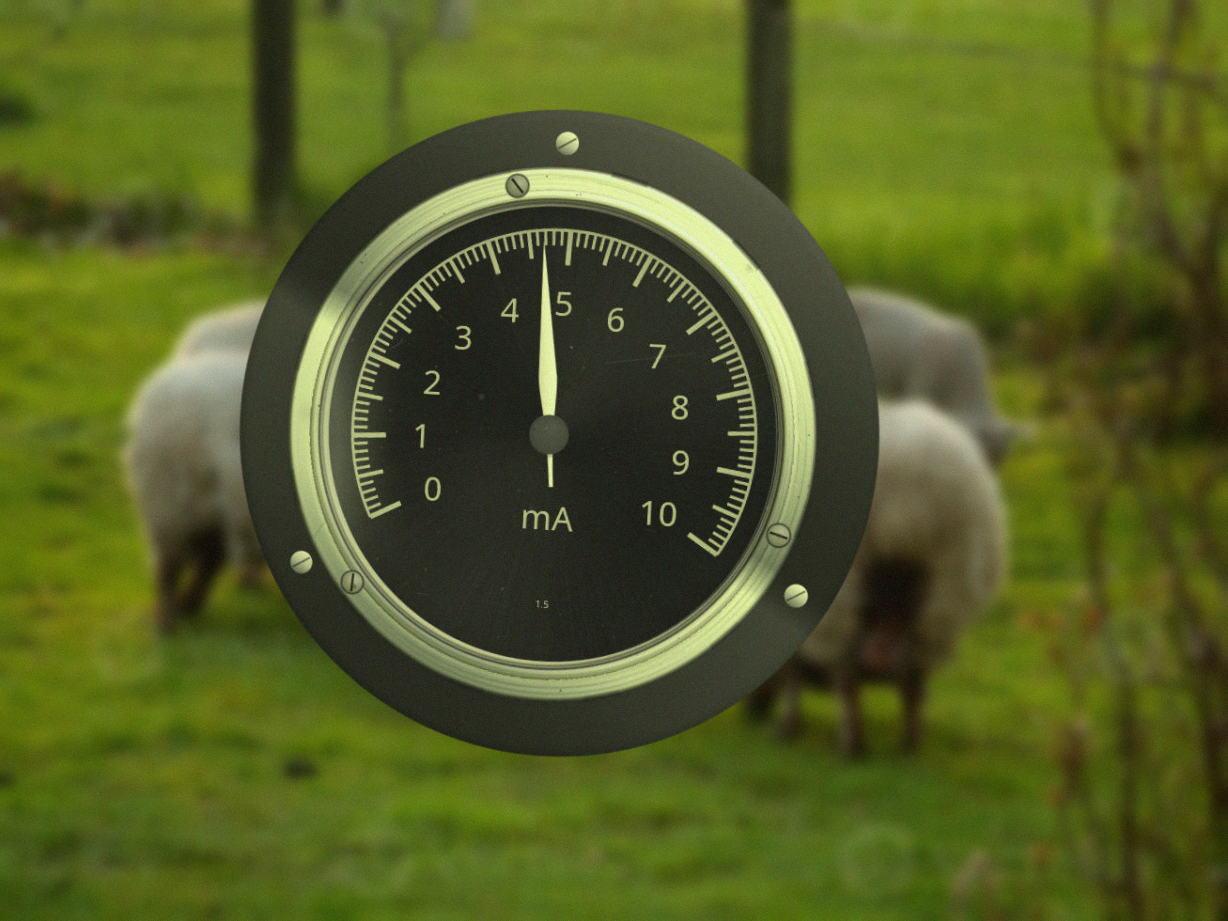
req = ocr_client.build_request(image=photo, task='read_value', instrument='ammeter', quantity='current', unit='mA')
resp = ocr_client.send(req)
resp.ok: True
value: 4.7 mA
